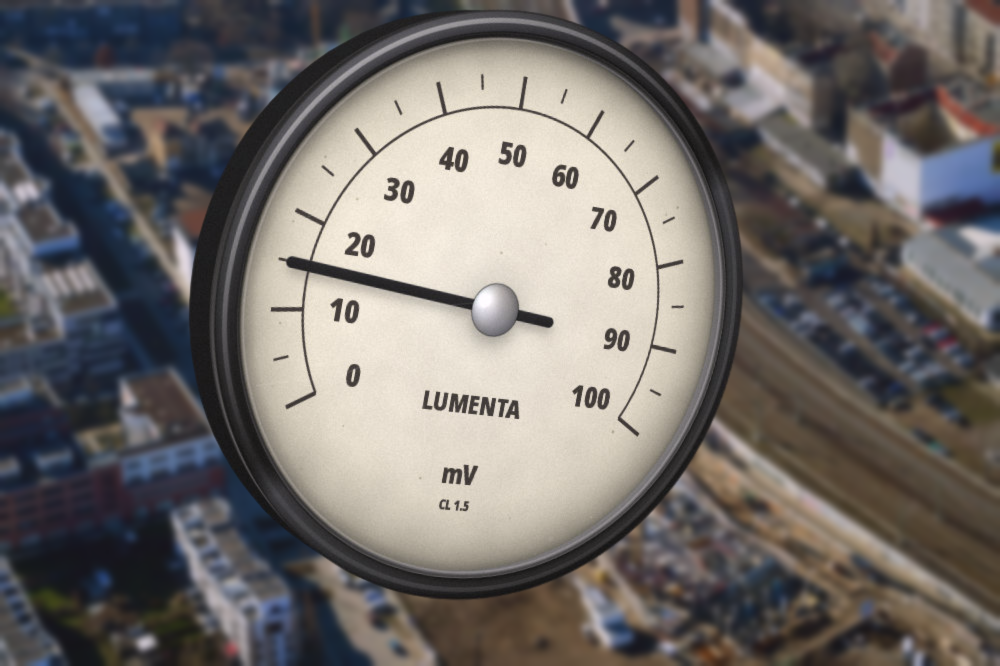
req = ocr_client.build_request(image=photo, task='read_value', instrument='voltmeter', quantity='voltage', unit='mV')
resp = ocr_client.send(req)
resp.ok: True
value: 15 mV
